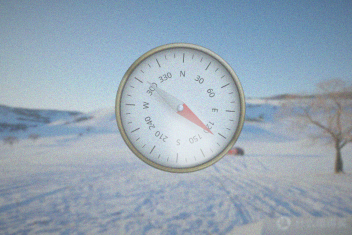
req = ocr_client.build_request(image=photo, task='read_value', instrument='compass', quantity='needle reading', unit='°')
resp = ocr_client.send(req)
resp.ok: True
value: 125 °
